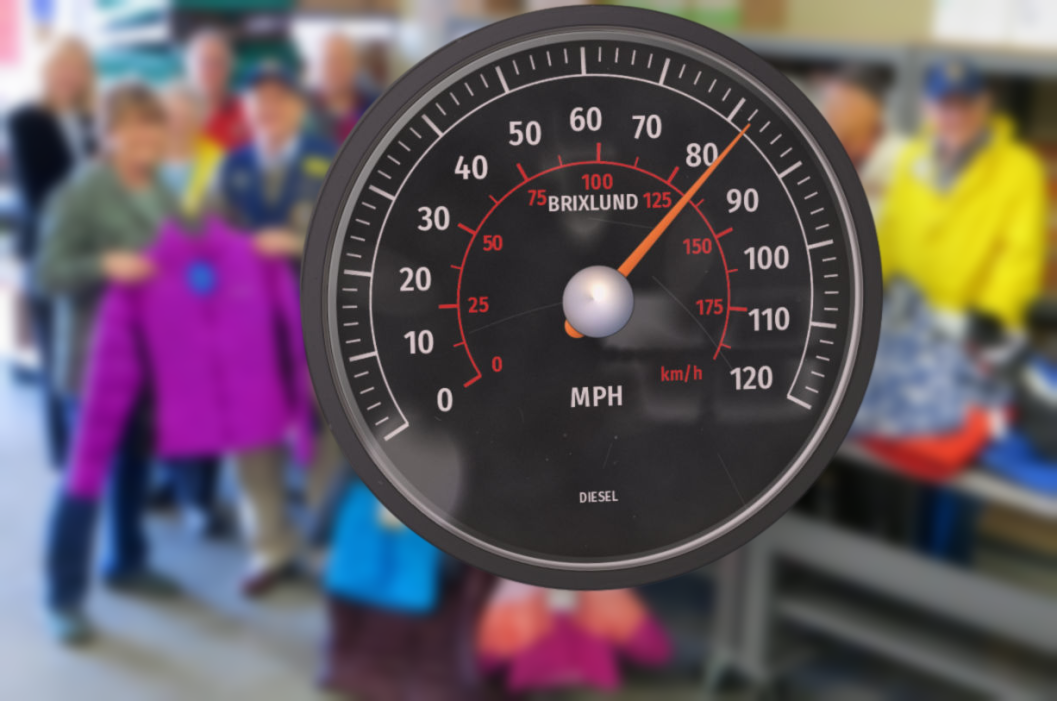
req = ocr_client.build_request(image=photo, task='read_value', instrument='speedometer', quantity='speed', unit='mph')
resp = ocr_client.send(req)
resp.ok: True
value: 82 mph
